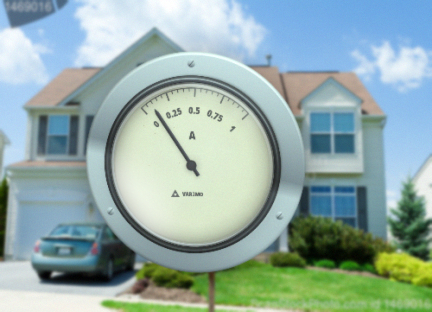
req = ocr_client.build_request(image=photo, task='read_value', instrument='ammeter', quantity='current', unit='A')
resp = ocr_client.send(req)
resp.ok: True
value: 0.1 A
